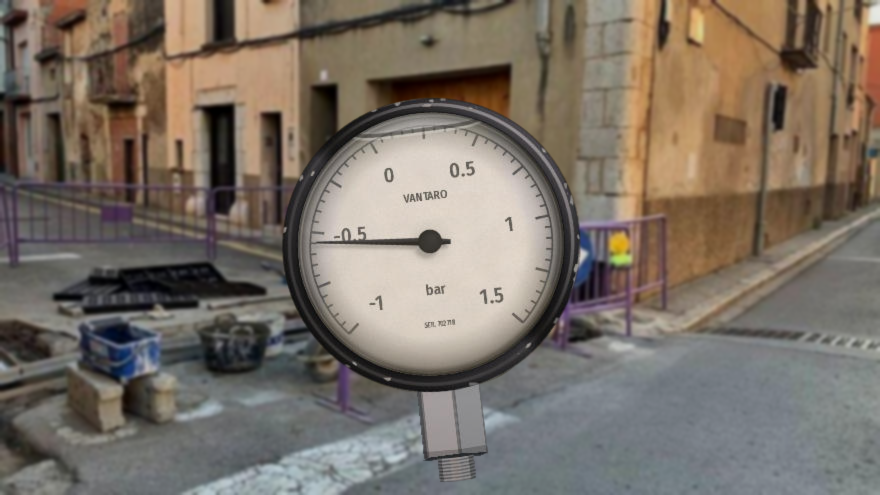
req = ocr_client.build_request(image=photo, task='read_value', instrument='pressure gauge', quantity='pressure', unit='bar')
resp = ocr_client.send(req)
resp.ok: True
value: -0.55 bar
